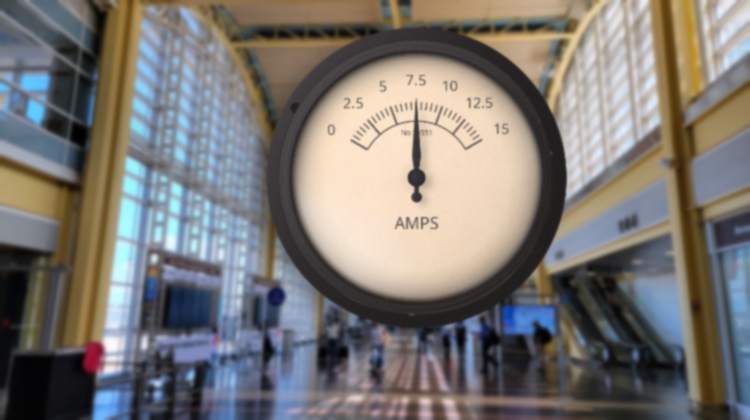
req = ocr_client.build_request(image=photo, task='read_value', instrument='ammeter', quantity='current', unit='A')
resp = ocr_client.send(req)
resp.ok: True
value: 7.5 A
